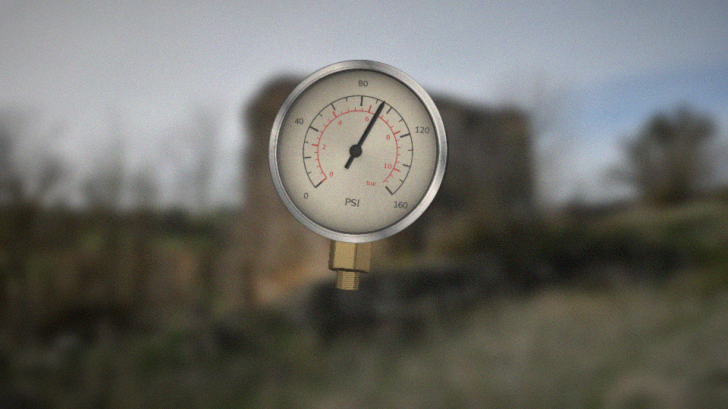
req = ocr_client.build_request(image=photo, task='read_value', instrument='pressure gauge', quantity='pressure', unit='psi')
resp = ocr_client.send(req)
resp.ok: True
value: 95 psi
